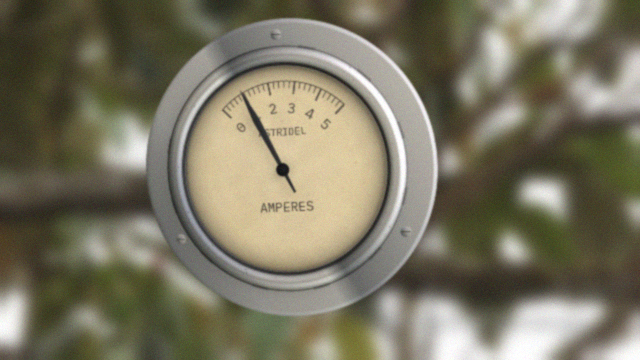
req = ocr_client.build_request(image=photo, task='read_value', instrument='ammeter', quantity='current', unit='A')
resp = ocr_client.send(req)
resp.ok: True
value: 1 A
